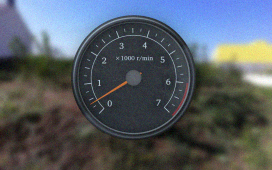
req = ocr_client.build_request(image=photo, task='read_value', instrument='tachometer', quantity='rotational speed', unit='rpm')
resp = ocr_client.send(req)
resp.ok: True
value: 375 rpm
